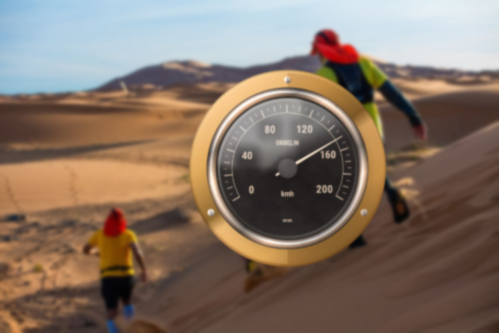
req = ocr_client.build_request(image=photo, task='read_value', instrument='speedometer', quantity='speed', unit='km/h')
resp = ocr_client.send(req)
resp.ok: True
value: 150 km/h
